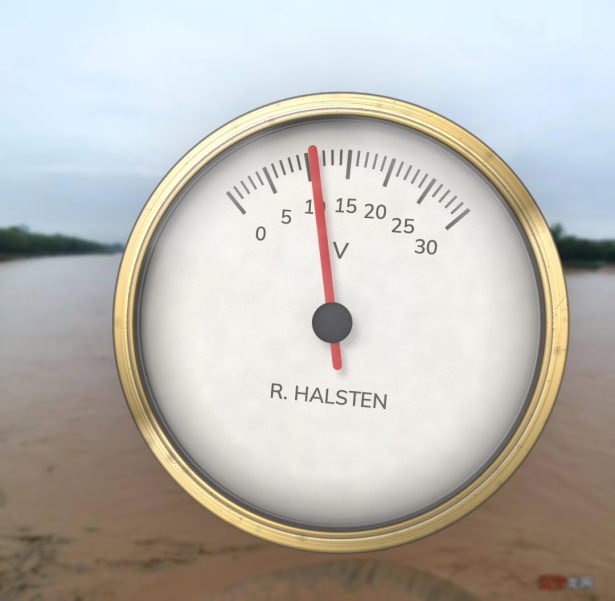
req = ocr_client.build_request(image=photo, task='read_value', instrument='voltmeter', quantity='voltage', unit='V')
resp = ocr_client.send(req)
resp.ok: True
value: 11 V
